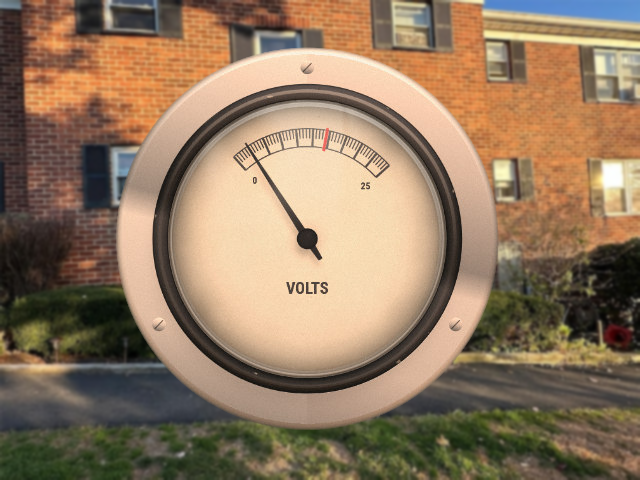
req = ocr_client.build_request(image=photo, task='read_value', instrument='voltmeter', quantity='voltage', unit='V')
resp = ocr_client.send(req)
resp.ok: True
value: 2.5 V
